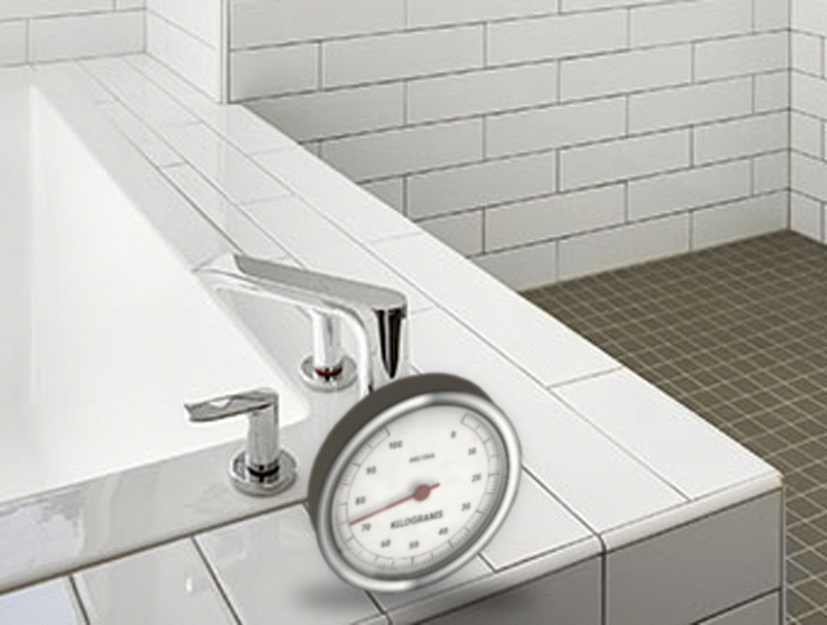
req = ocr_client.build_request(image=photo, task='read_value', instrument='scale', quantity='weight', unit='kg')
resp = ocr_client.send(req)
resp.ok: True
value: 75 kg
